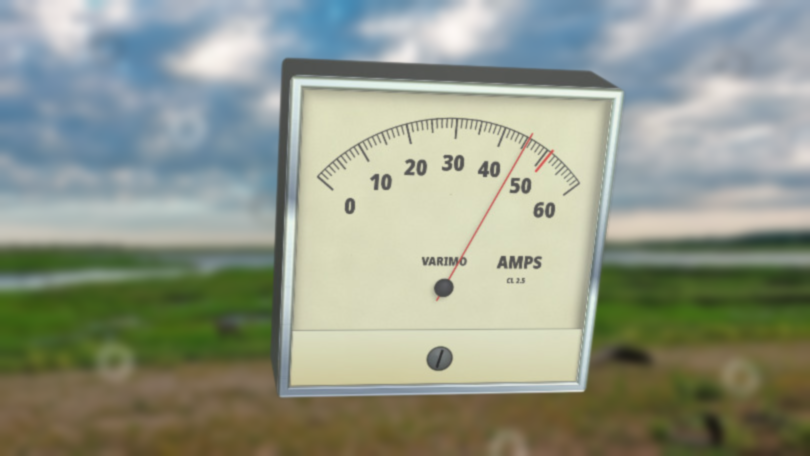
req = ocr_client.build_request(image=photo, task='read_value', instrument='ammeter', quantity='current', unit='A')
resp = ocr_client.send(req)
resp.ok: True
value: 45 A
